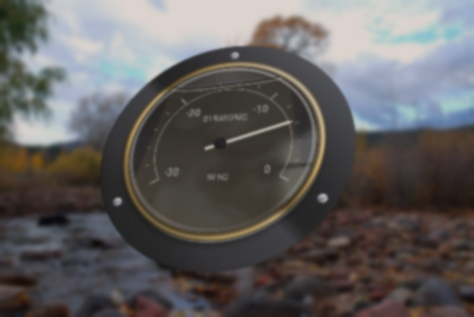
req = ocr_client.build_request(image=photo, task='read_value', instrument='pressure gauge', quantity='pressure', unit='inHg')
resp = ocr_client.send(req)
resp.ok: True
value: -6 inHg
